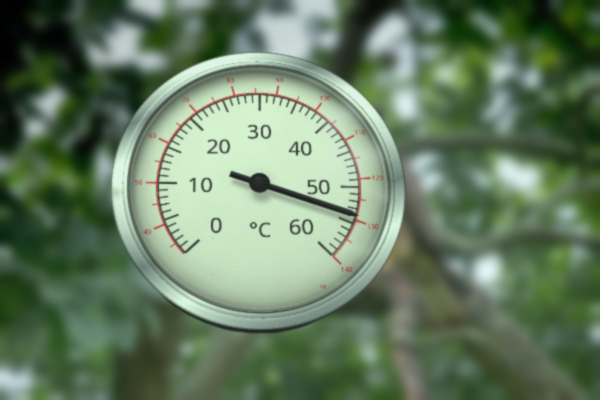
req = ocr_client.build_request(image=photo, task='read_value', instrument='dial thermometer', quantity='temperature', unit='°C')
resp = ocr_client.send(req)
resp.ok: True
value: 54 °C
